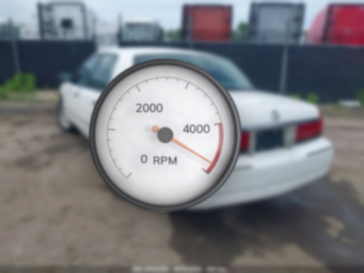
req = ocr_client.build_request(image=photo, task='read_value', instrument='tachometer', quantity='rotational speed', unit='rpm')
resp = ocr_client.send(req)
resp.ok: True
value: 4800 rpm
